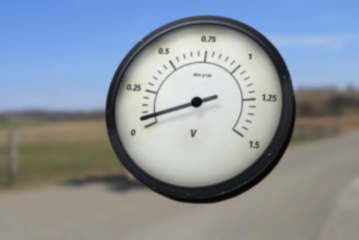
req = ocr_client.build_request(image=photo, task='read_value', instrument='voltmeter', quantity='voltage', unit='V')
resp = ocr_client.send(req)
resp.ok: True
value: 0.05 V
